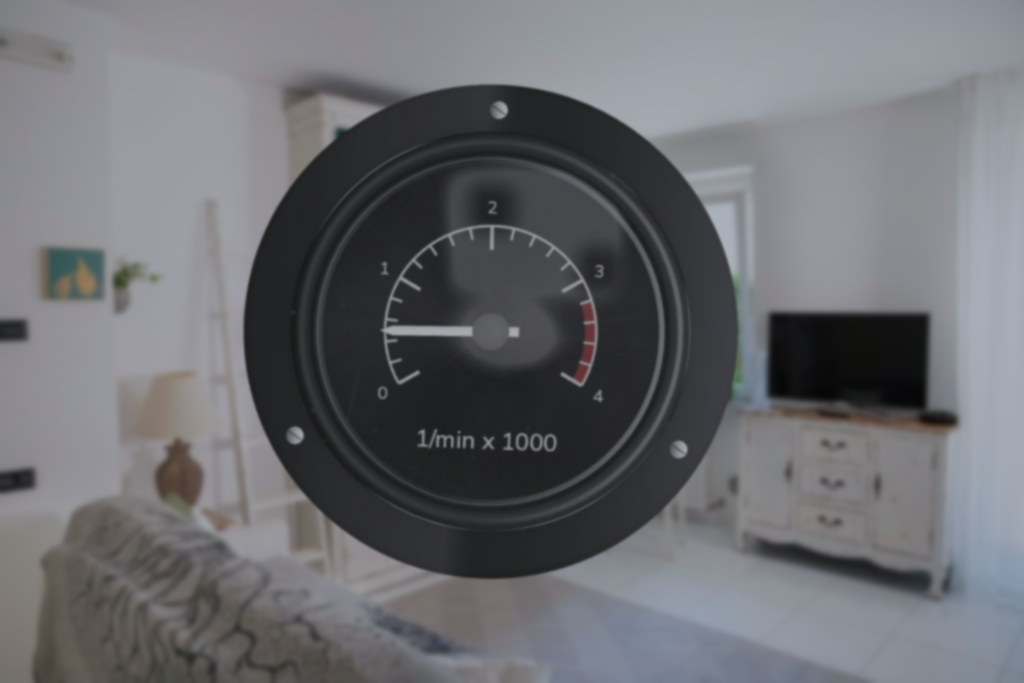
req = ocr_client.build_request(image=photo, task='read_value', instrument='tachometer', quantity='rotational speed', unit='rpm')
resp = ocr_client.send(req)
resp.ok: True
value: 500 rpm
